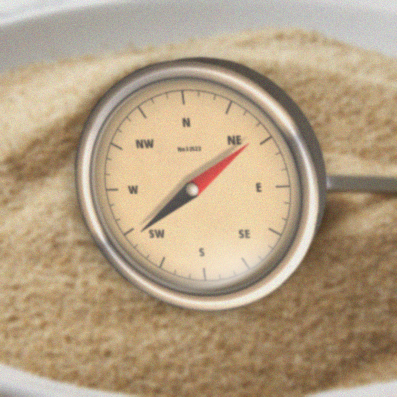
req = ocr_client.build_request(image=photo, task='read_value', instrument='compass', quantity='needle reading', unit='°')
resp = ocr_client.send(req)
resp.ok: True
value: 55 °
